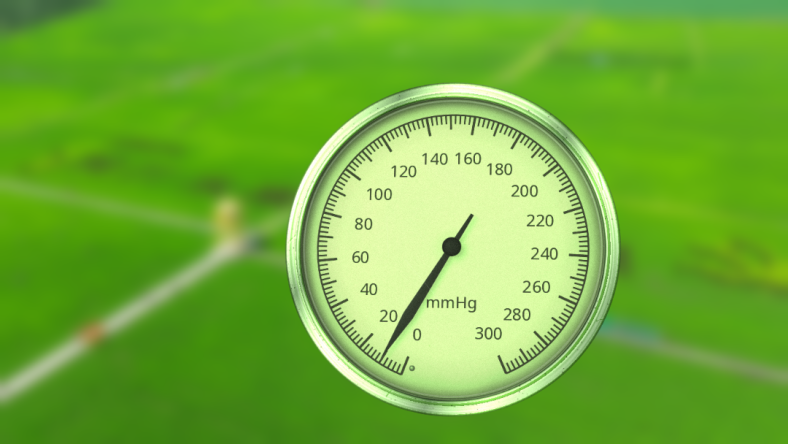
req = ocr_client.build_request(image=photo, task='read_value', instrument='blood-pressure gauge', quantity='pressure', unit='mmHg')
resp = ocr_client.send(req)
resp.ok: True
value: 10 mmHg
